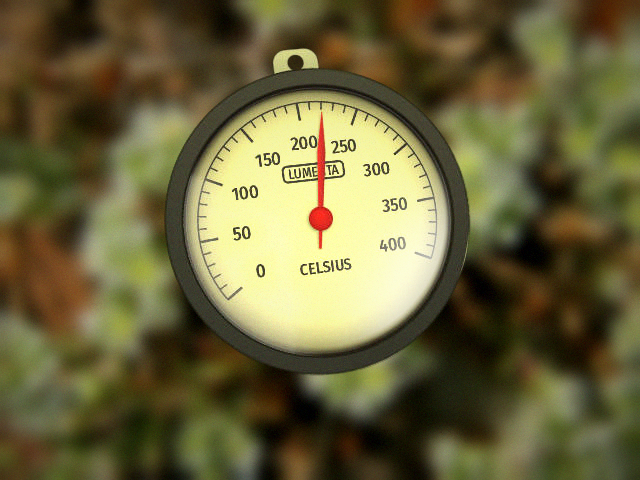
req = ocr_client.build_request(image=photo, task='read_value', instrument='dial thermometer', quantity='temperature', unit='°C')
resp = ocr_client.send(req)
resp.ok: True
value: 220 °C
